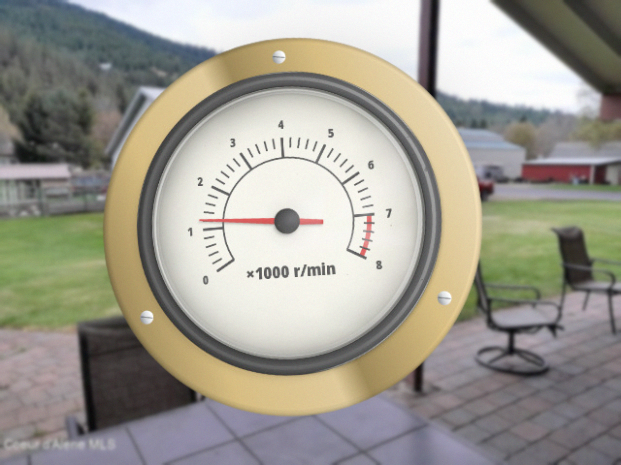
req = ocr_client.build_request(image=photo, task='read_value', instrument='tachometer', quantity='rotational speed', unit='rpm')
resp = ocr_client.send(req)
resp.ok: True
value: 1200 rpm
